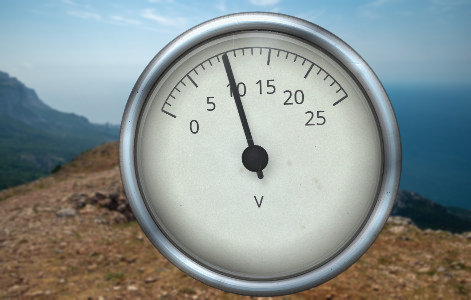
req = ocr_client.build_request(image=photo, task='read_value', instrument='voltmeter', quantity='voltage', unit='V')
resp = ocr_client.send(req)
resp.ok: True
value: 10 V
